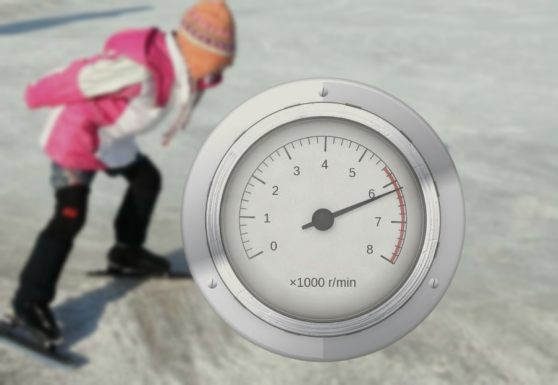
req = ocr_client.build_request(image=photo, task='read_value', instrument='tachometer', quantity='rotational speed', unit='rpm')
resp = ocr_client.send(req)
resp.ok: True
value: 6200 rpm
